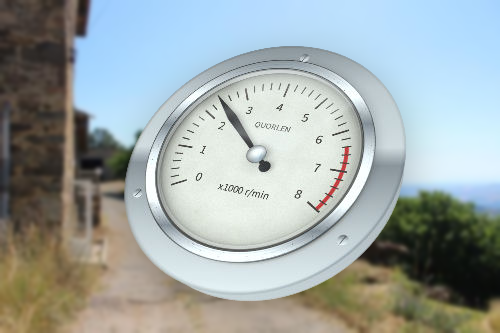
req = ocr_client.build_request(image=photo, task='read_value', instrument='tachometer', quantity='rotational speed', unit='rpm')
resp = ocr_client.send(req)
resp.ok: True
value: 2400 rpm
